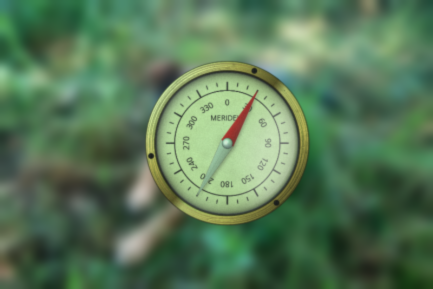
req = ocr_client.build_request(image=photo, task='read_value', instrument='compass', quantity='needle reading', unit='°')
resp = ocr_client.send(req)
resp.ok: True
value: 30 °
